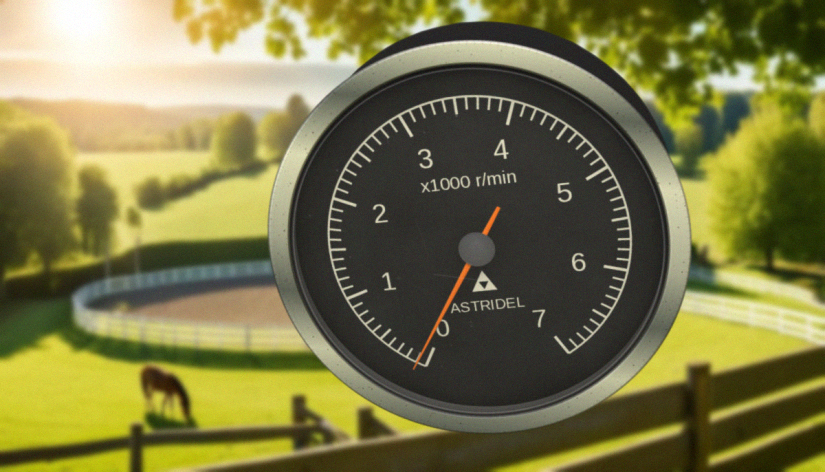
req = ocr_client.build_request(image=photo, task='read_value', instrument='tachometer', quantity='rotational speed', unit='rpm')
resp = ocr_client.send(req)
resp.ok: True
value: 100 rpm
